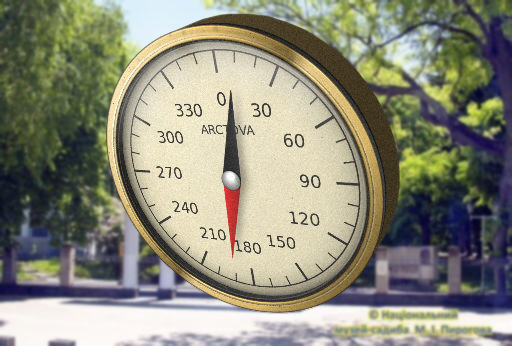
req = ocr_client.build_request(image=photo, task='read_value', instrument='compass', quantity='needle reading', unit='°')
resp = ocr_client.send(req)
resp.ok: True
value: 190 °
